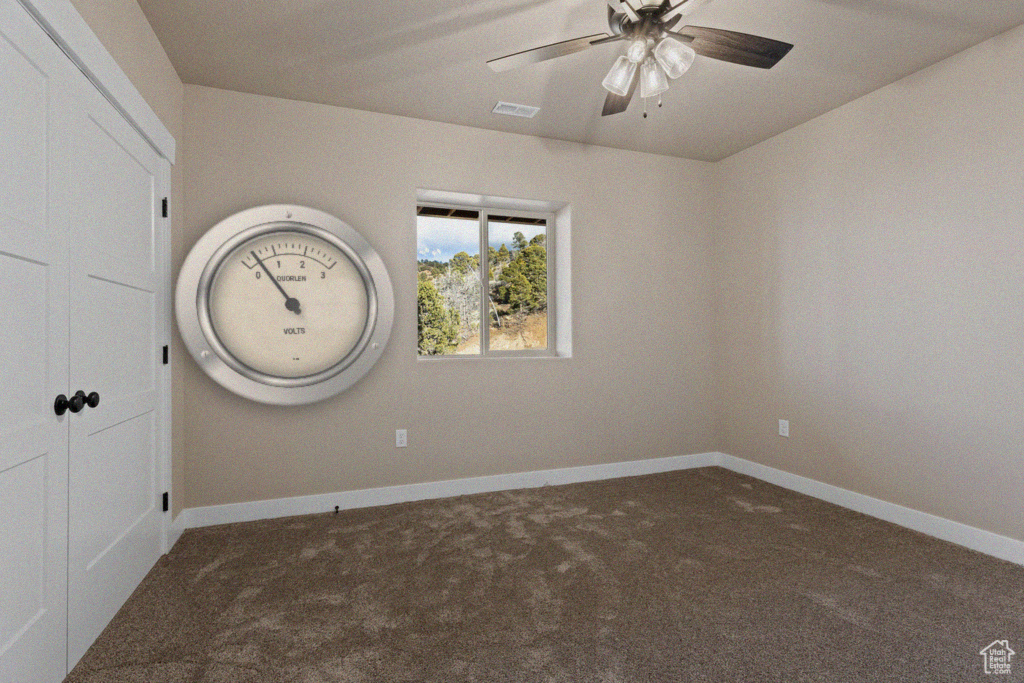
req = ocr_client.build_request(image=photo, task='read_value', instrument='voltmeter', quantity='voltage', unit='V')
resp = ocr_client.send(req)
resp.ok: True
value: 0.4 V
